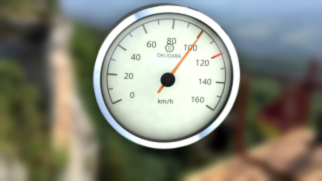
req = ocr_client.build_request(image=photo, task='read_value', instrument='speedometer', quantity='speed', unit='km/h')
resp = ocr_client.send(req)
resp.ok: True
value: 100 km/h
